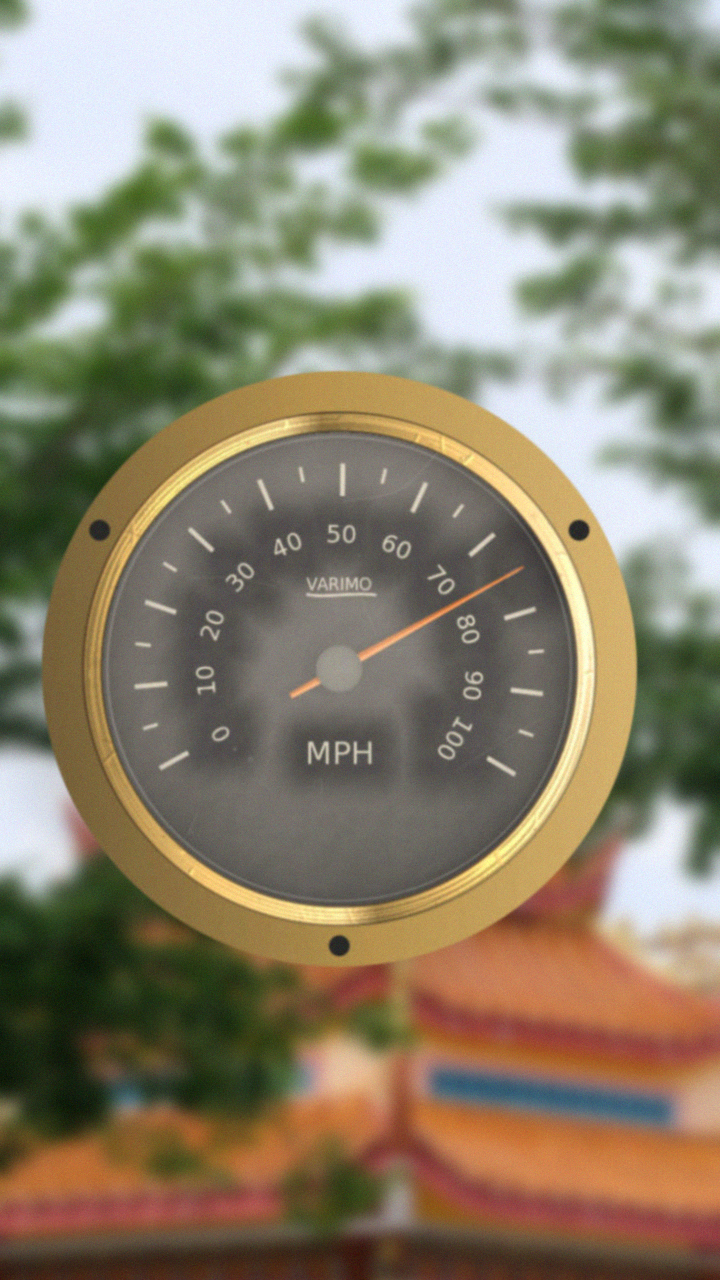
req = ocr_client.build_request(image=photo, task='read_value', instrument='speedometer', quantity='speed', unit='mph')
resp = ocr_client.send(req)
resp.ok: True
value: 75 mph
